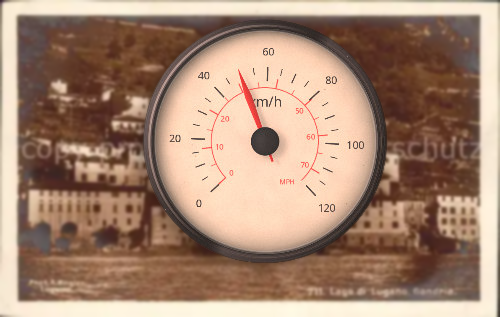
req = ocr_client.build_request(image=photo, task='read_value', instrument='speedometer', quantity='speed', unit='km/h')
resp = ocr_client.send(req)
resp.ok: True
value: 50 km/h
